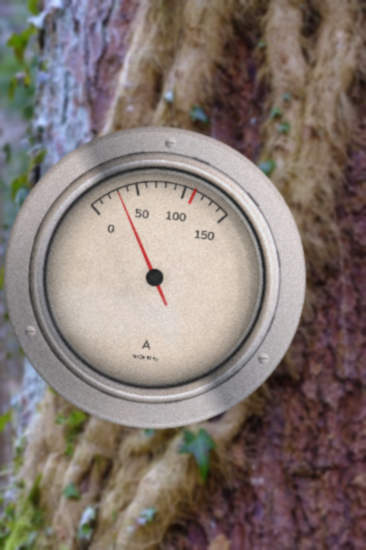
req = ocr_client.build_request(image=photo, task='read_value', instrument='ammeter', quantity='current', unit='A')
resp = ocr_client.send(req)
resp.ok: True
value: 30 A
